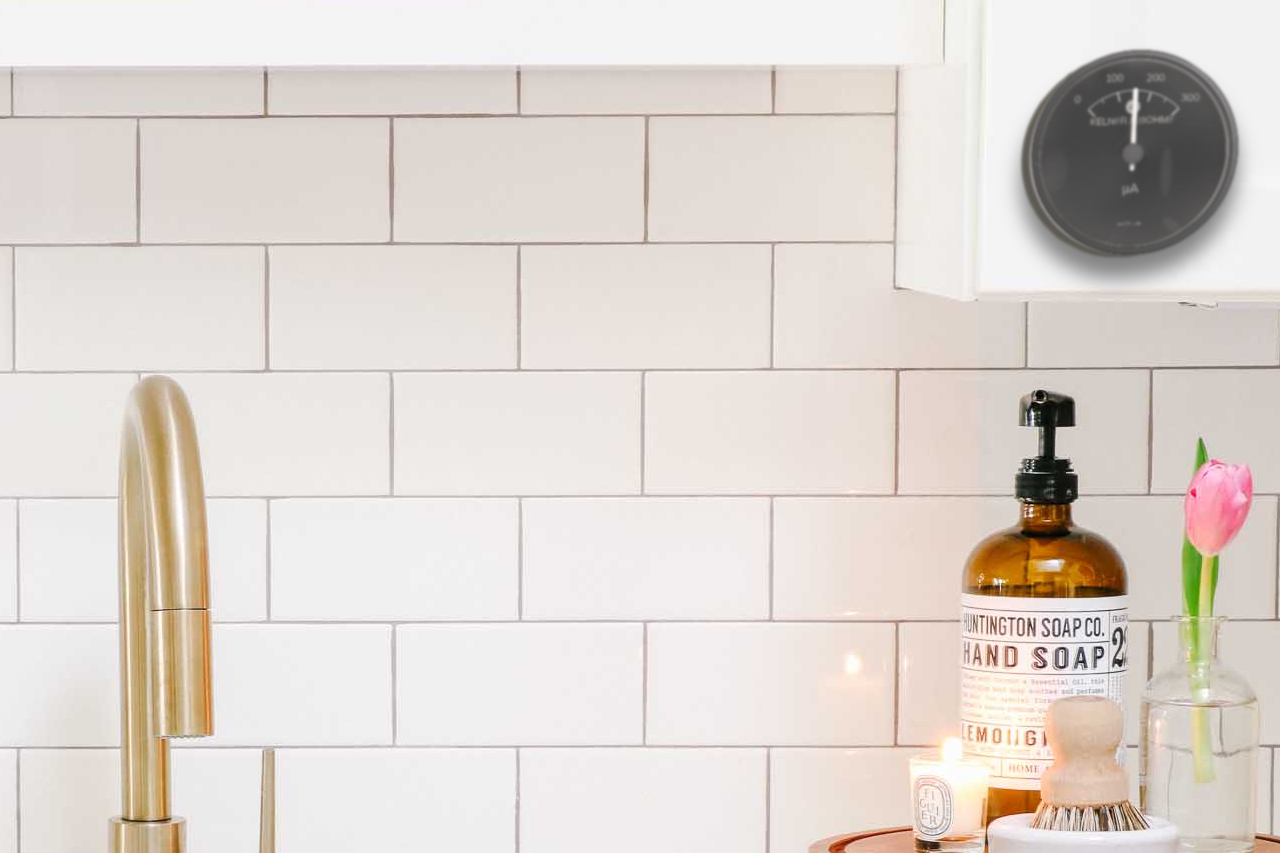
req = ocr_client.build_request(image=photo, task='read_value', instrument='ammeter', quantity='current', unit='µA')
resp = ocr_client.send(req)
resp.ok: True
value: 150 µA
